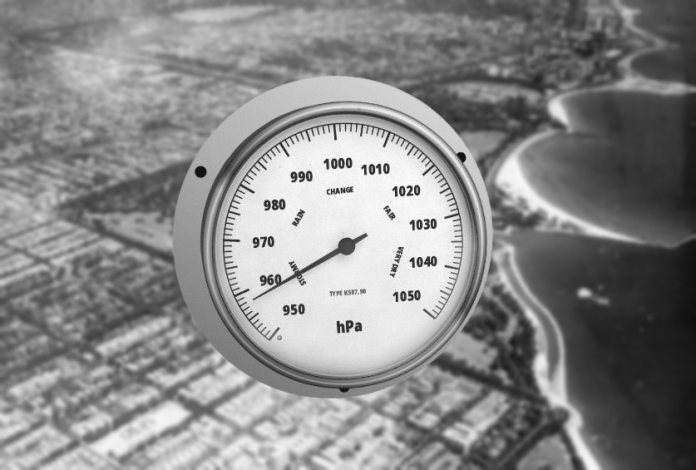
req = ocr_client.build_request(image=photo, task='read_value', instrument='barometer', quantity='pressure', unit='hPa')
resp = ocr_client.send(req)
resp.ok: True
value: 958 hPa
